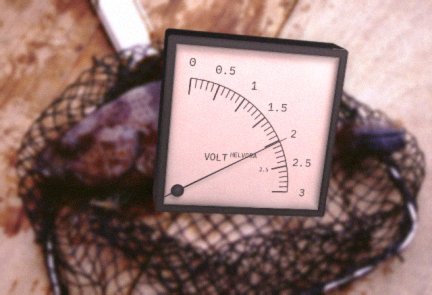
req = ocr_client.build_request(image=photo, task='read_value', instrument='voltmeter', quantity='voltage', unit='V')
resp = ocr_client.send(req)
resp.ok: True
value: 2 V
